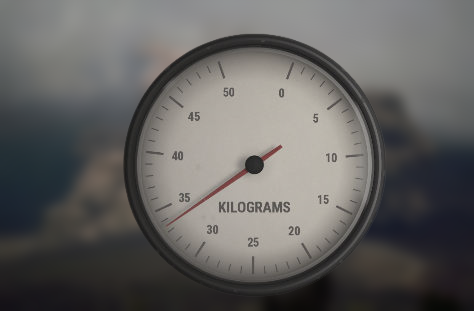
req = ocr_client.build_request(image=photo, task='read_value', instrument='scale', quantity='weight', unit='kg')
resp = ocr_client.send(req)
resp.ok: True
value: 33.5 kg
